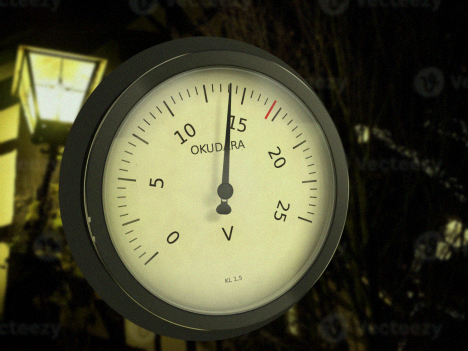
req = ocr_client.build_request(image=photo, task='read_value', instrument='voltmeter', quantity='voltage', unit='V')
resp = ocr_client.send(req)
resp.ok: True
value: 14 V
